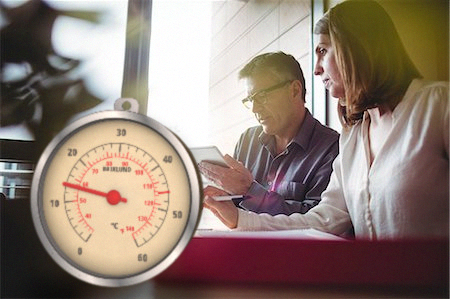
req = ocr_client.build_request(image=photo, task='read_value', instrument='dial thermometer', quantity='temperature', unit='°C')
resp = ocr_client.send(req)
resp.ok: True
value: 14 °C
